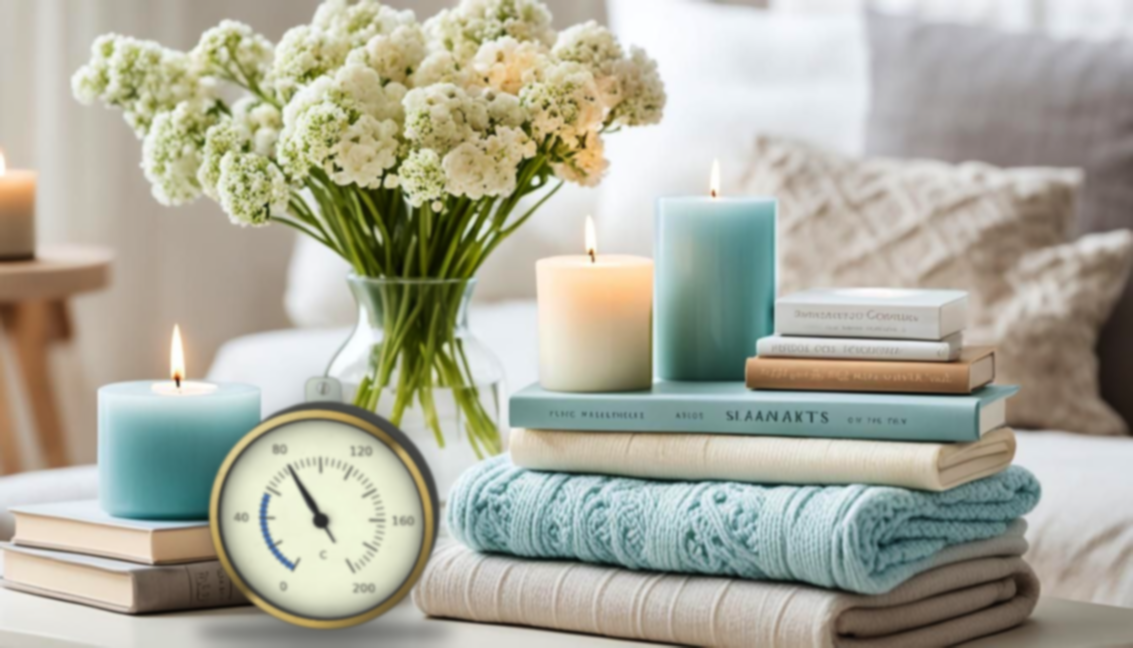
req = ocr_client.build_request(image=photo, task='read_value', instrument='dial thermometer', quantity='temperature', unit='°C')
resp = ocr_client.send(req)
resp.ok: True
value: 80 °C
